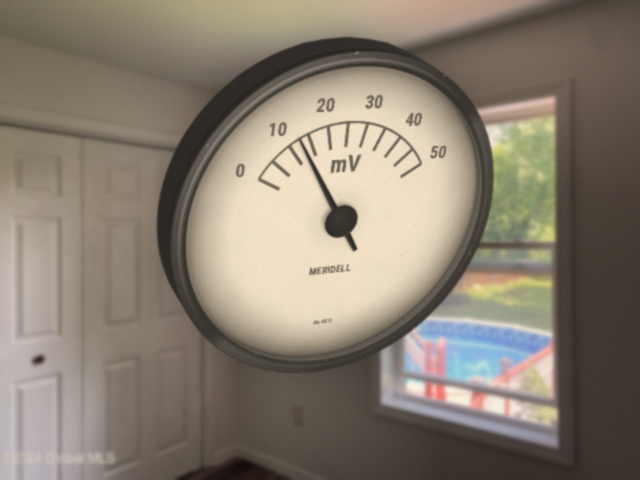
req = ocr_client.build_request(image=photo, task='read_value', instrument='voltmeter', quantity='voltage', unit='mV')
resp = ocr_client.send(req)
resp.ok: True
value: 12.5 mV
